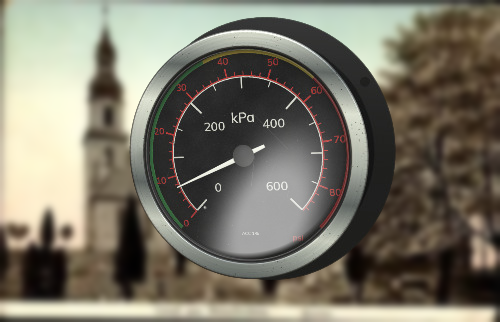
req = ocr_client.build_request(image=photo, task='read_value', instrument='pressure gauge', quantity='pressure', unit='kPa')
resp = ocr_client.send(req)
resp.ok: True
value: 50 kPa
